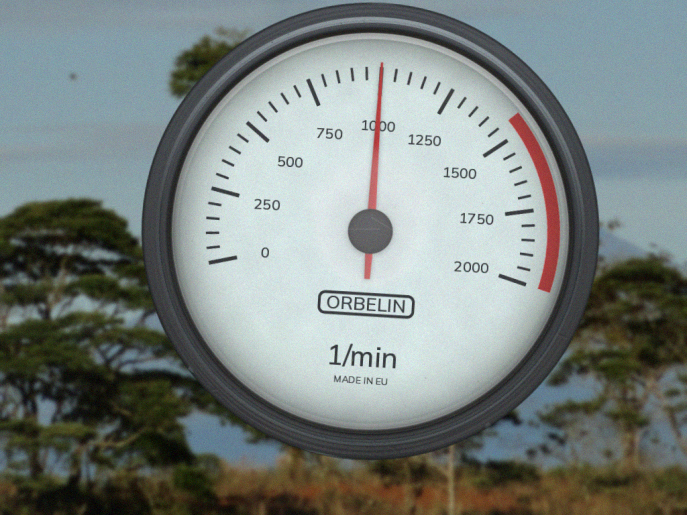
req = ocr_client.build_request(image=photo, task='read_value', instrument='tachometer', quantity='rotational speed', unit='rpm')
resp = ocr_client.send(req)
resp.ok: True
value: 1000 rpm
